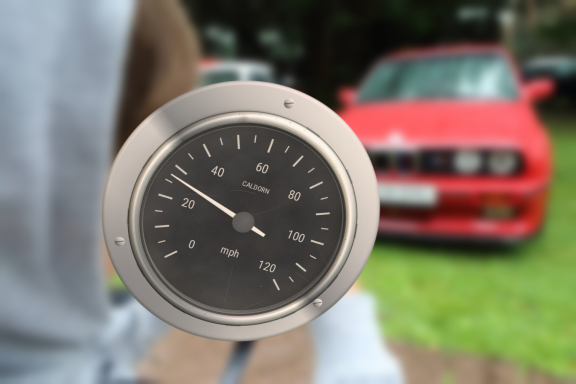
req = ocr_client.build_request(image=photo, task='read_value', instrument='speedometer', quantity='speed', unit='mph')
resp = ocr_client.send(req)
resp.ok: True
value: 27.5 mph
